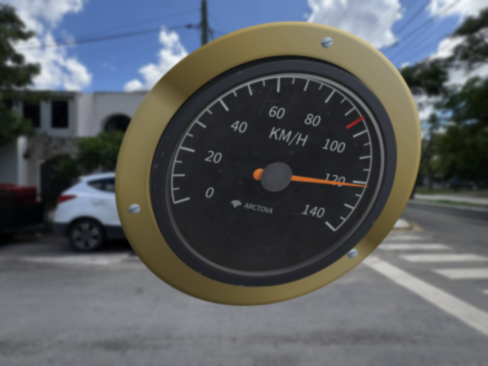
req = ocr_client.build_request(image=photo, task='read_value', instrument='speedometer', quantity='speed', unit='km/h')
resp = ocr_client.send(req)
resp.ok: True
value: 120 km/h
